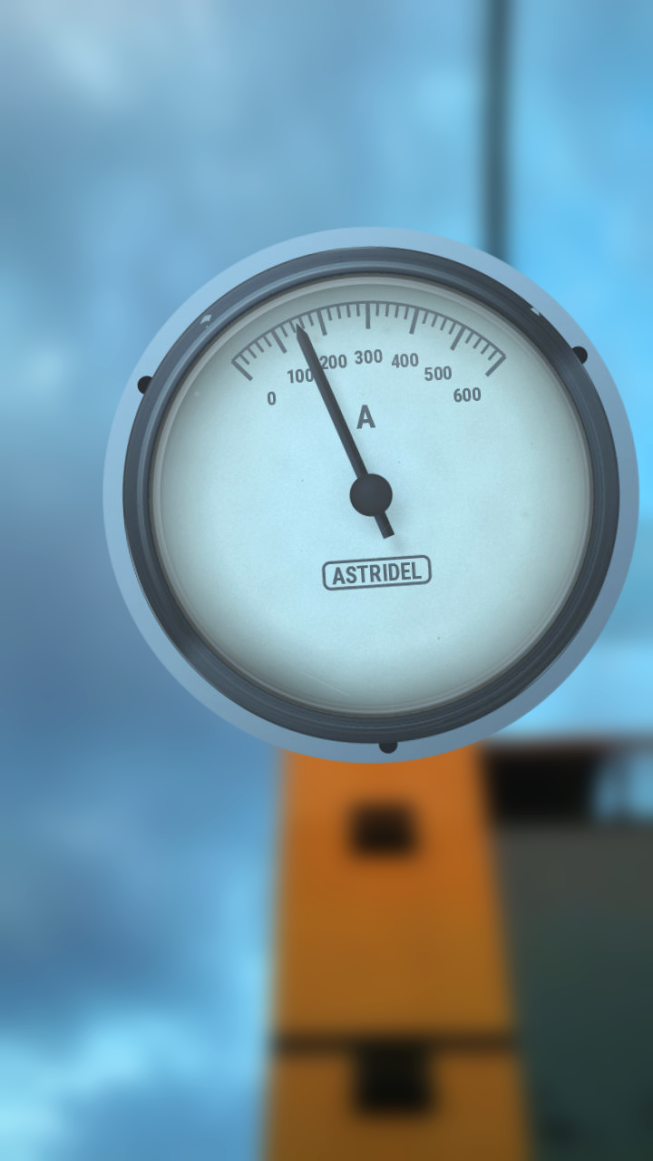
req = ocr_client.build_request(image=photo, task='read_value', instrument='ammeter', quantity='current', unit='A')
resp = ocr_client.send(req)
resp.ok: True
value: 150 A
